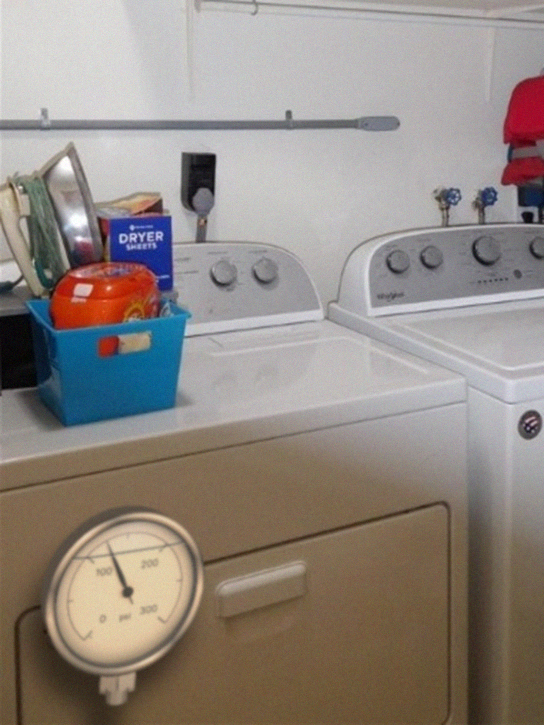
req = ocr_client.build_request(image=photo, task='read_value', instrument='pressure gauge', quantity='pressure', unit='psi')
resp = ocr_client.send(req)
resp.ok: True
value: 125 psi
